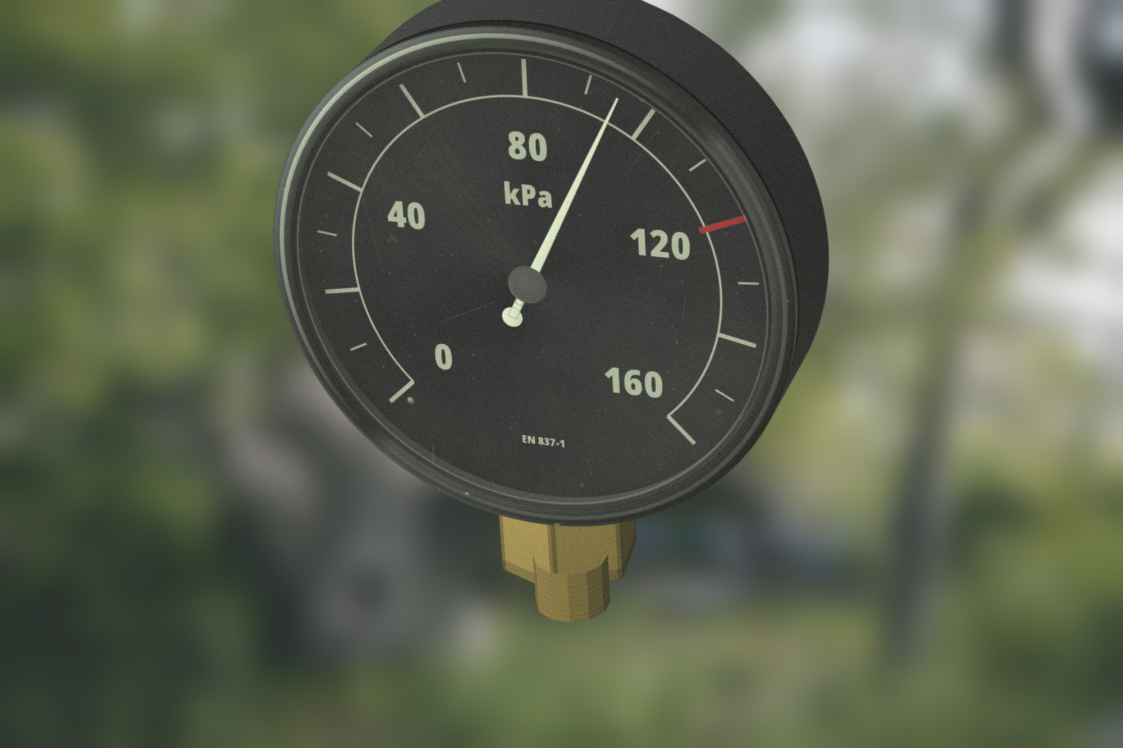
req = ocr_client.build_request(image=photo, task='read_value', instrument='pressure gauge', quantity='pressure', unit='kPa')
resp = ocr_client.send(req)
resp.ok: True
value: 95 kPa
